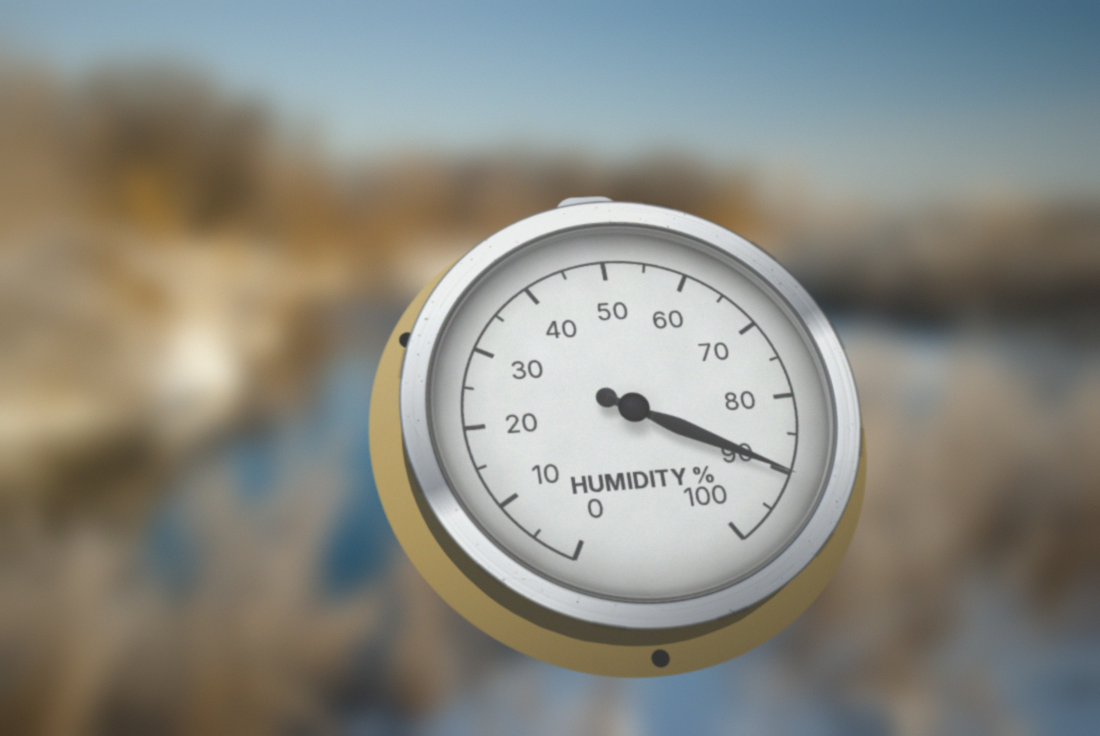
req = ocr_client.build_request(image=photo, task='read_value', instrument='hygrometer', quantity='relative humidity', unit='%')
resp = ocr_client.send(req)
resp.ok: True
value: 90 %
